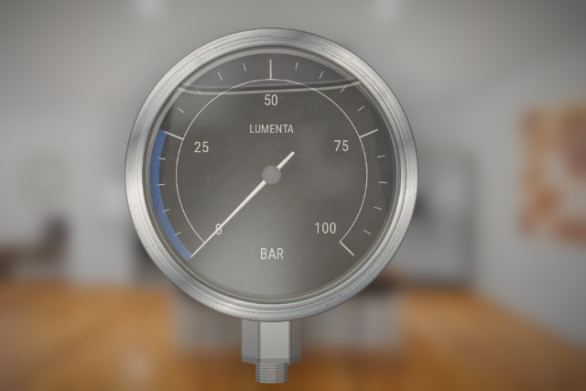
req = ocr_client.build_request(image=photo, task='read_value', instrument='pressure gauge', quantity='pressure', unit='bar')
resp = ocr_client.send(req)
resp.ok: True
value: 0 bar
